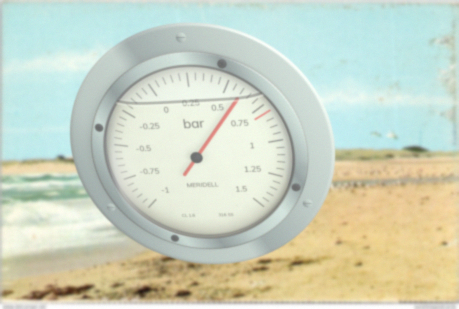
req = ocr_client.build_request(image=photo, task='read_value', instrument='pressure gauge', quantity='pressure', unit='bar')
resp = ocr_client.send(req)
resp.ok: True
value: 0.6 bar
